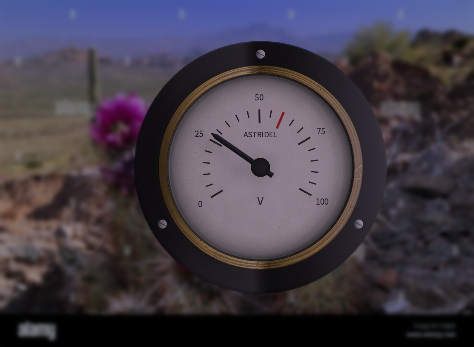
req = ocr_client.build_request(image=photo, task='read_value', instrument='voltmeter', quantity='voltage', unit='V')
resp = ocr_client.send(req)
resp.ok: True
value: 27.5 V
